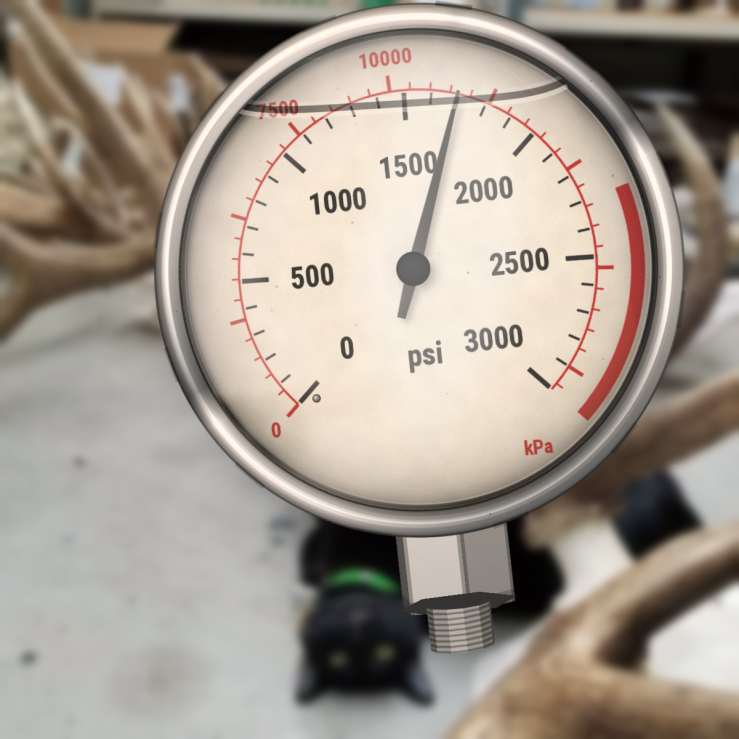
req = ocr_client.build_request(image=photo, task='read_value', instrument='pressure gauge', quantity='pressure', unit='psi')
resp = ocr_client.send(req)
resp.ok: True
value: 1700 psi
